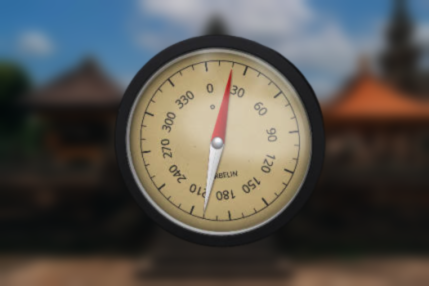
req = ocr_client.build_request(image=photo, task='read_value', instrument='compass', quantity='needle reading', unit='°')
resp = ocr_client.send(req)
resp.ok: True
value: 20 °
